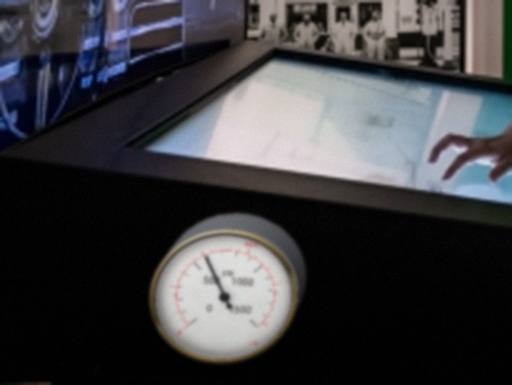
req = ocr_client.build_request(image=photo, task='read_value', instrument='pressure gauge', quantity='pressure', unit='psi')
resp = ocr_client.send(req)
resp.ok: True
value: 600 psi
